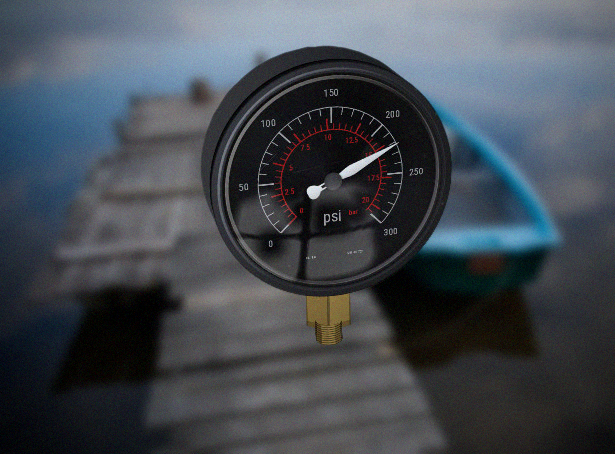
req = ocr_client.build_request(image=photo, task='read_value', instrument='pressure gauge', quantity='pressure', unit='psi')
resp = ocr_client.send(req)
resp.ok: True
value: 220 psi
